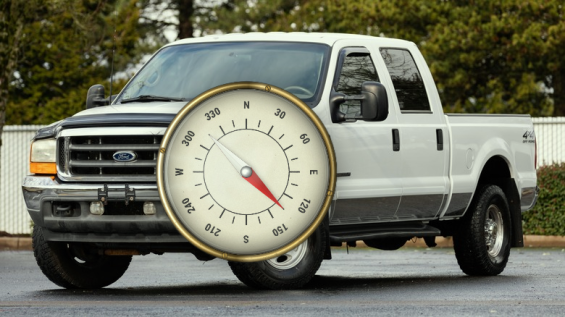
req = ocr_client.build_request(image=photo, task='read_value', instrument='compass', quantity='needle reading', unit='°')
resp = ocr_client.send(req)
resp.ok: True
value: 135 °
